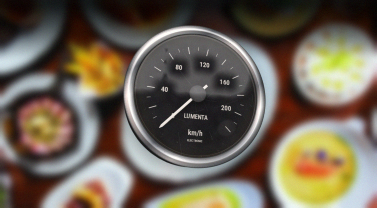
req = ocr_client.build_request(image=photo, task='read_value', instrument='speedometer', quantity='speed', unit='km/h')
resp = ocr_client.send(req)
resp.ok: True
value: 0 km/h
